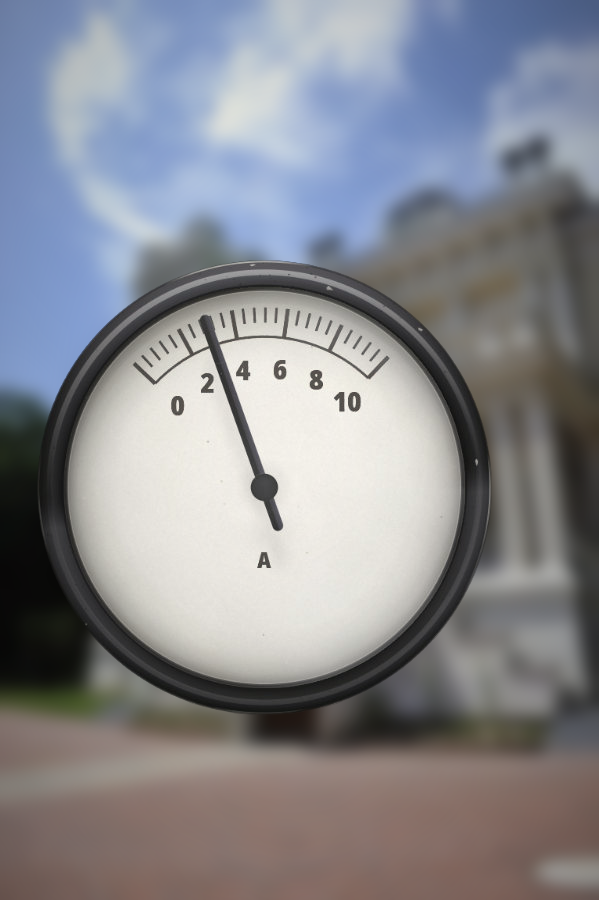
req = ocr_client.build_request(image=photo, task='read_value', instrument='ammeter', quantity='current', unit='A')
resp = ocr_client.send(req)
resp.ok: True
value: 3 A
